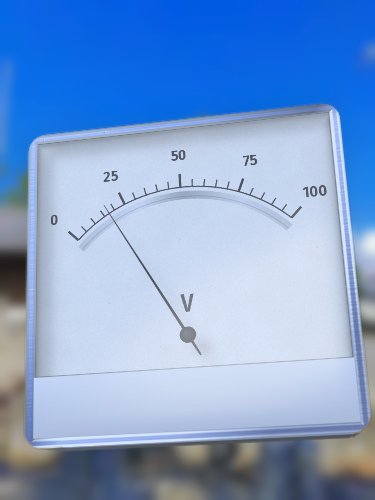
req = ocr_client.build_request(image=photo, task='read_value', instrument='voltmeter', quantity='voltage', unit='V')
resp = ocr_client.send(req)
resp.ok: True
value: 17.5 V
